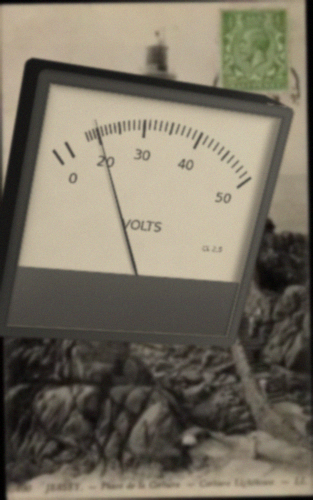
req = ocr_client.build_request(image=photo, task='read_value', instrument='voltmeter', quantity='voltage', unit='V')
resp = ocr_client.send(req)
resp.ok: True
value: 20 V
